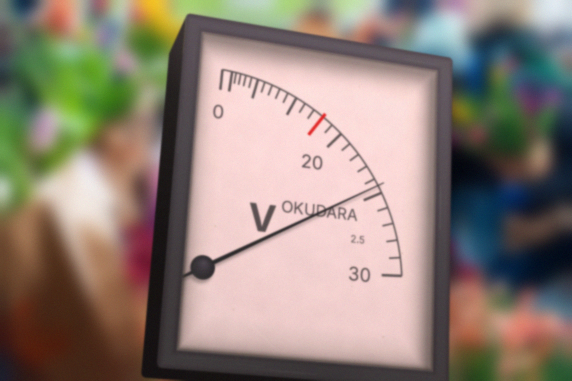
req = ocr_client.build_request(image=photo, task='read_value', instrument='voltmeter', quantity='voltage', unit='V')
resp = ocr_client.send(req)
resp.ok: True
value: 24.5 V
